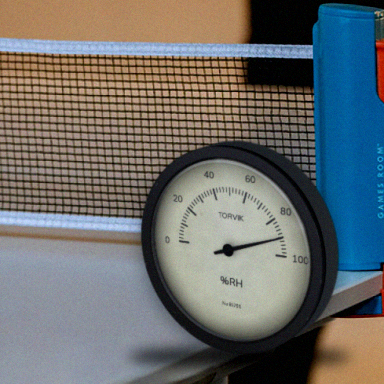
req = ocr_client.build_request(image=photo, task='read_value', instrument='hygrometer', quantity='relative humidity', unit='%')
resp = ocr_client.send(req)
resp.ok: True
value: 90 %
